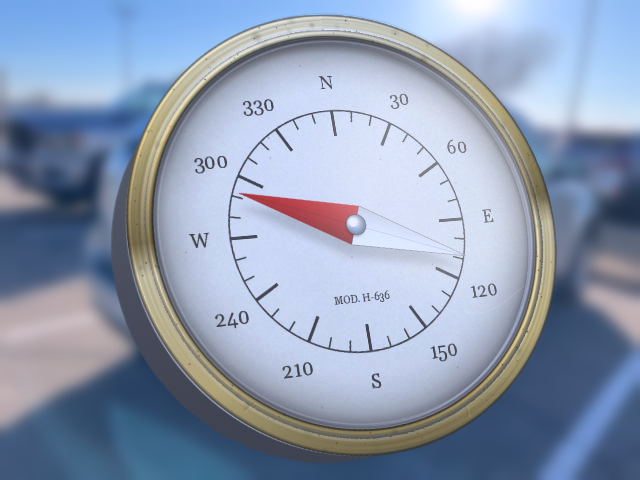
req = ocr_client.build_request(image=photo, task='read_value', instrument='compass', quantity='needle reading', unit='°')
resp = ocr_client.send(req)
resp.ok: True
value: 290 °
